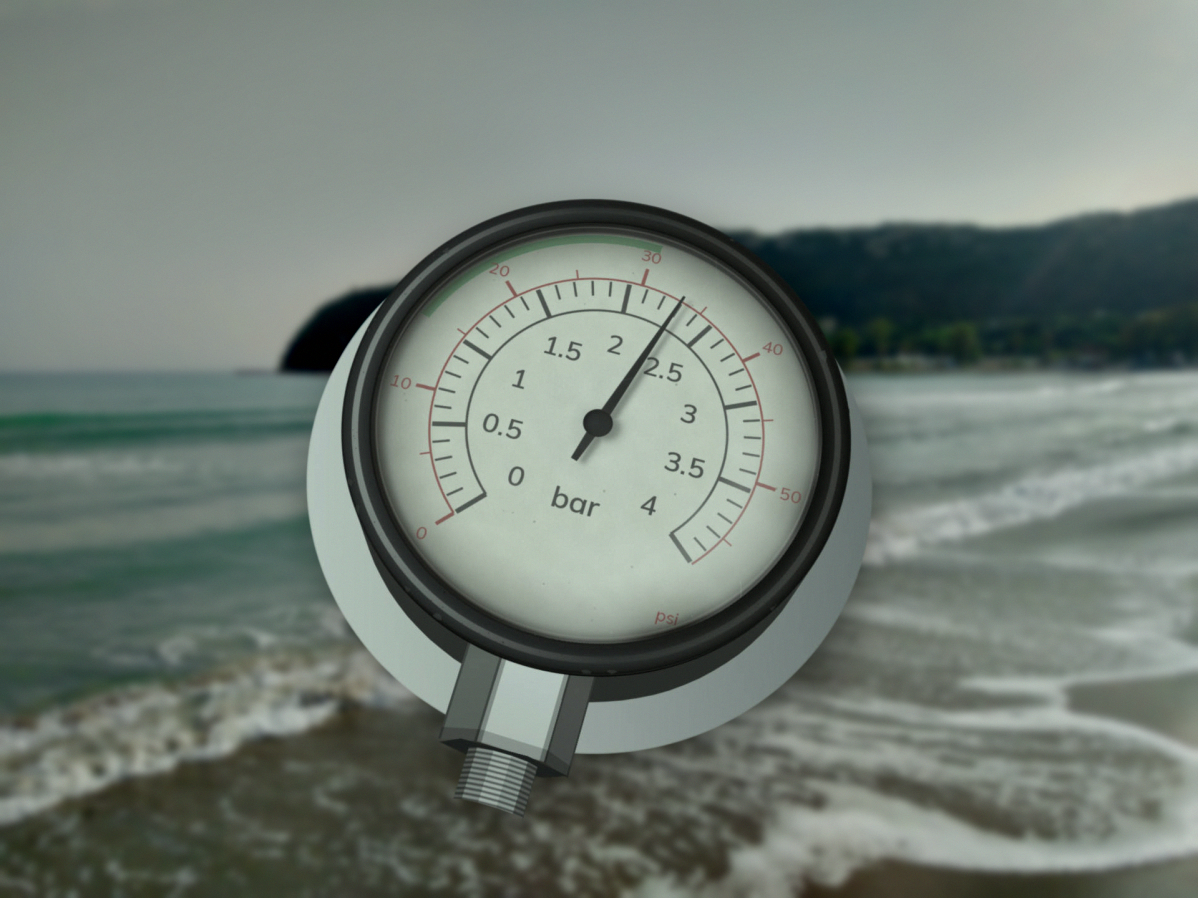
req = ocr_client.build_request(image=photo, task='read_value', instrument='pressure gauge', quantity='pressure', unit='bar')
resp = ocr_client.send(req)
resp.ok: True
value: 2.3 bar
